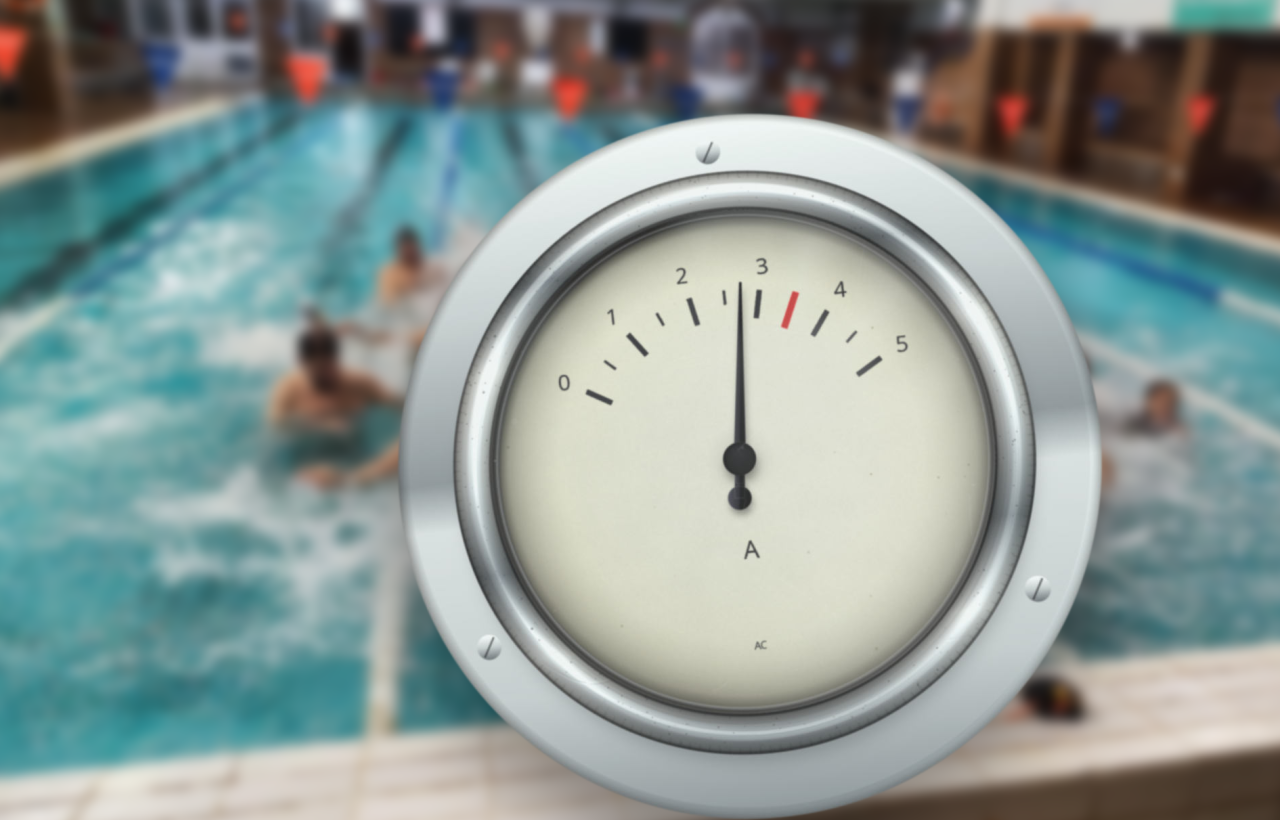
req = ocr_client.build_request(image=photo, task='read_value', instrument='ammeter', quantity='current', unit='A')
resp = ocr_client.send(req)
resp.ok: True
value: 2.75 A
